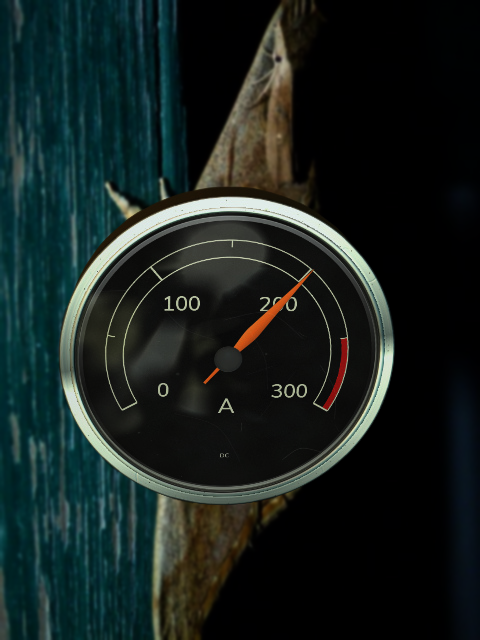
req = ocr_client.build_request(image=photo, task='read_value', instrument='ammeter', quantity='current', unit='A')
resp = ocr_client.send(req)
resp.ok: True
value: 200 A
